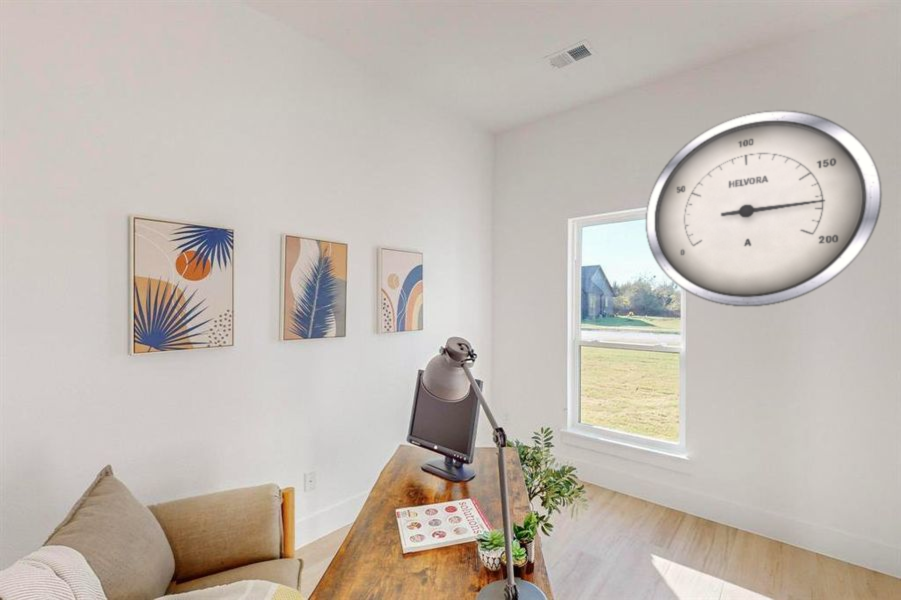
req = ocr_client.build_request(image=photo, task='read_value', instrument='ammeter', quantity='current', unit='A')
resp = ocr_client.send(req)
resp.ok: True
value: 175 A
